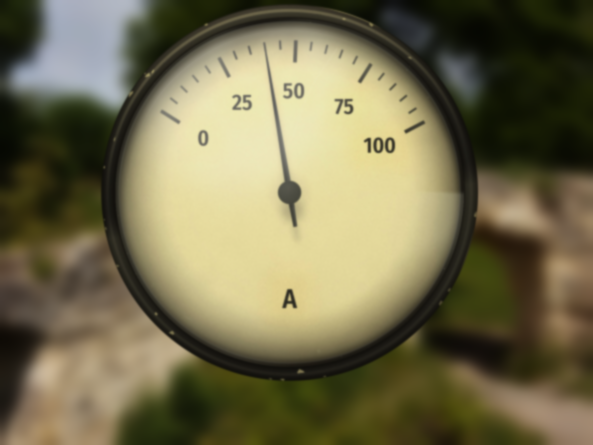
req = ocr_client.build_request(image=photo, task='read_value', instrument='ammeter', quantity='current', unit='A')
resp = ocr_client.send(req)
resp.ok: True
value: 40 A
